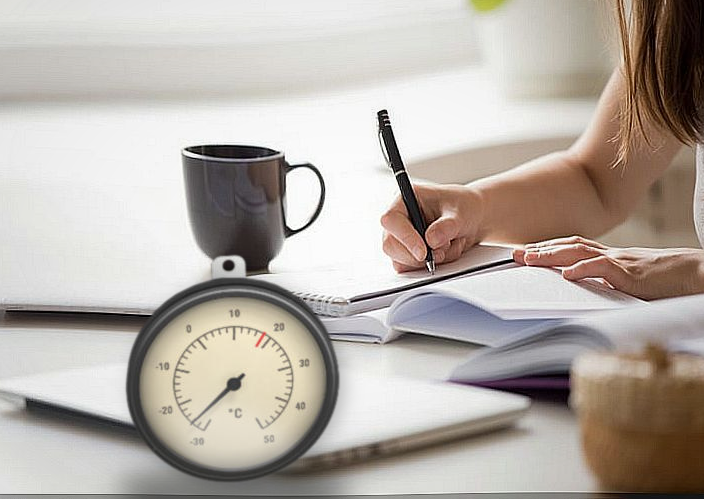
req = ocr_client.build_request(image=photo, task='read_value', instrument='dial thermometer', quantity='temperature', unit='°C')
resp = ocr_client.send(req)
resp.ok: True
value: -26 °C
